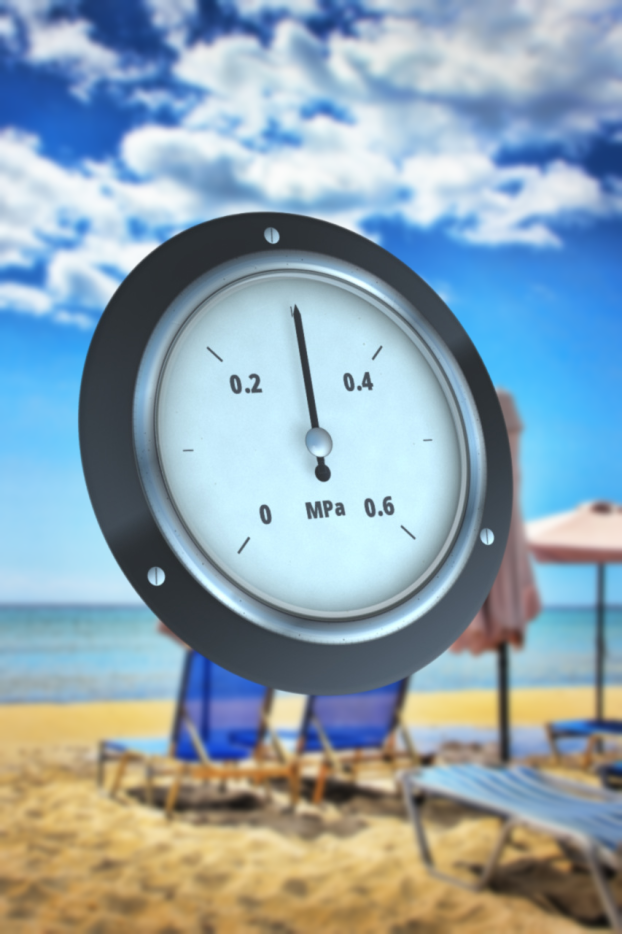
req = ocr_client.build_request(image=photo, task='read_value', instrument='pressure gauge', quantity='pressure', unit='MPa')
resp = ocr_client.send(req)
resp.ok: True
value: 0.3 MPa
